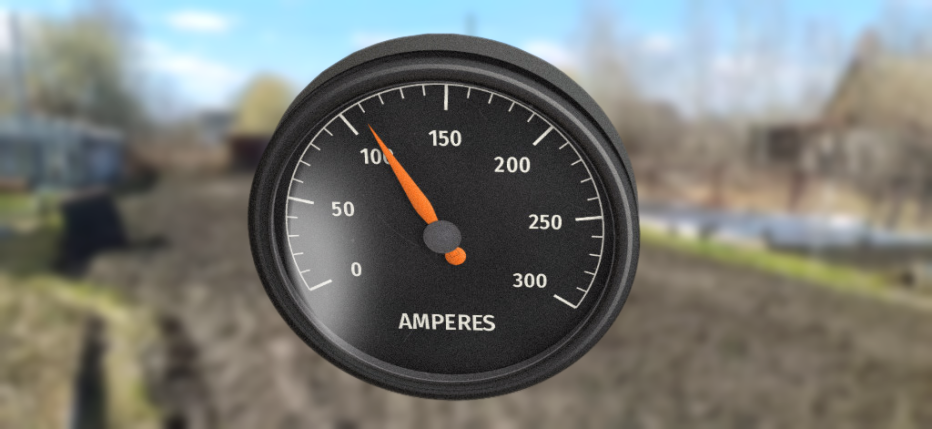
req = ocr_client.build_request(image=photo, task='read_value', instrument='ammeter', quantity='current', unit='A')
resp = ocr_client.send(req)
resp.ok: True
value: 110 A
